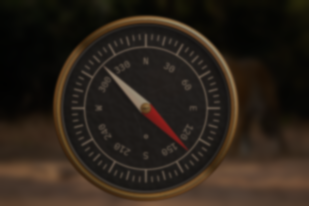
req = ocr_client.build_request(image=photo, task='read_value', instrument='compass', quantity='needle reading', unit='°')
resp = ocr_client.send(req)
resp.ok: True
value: 135 °
